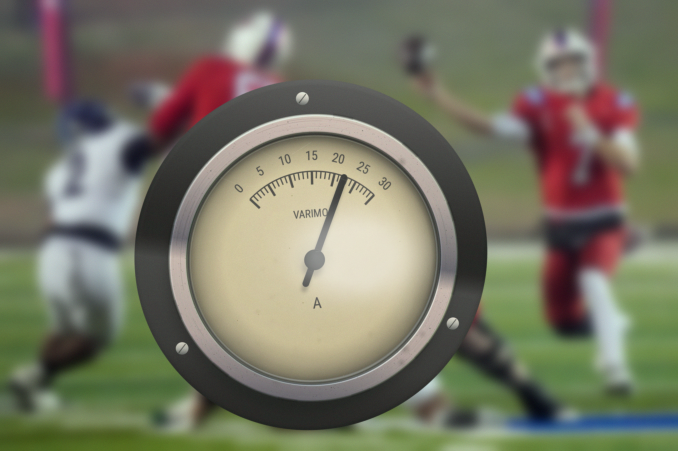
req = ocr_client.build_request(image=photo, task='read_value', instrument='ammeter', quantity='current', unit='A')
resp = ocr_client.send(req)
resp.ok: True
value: 22 A
